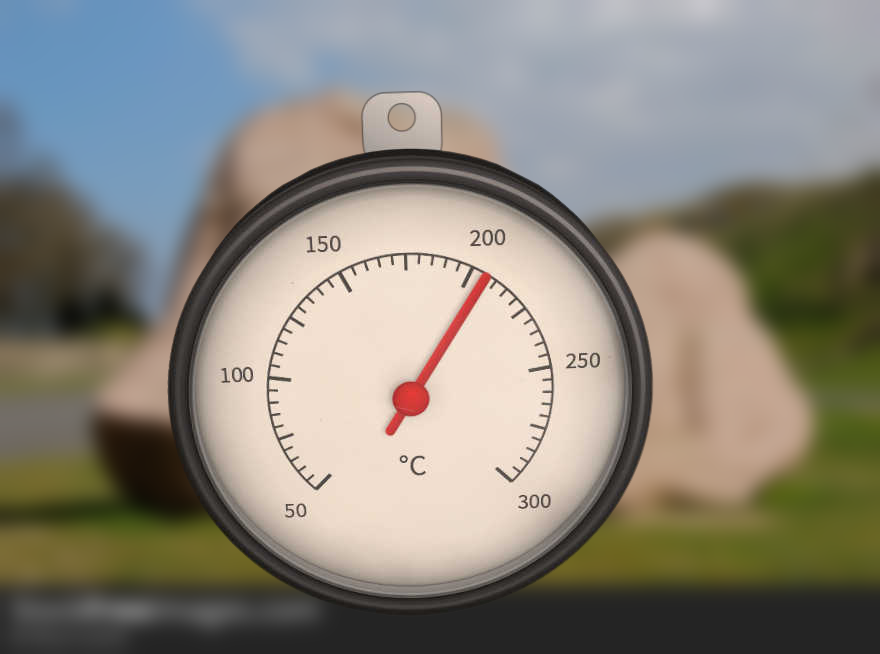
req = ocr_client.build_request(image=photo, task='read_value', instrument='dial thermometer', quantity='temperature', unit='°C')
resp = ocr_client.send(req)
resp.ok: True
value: 205 °C
